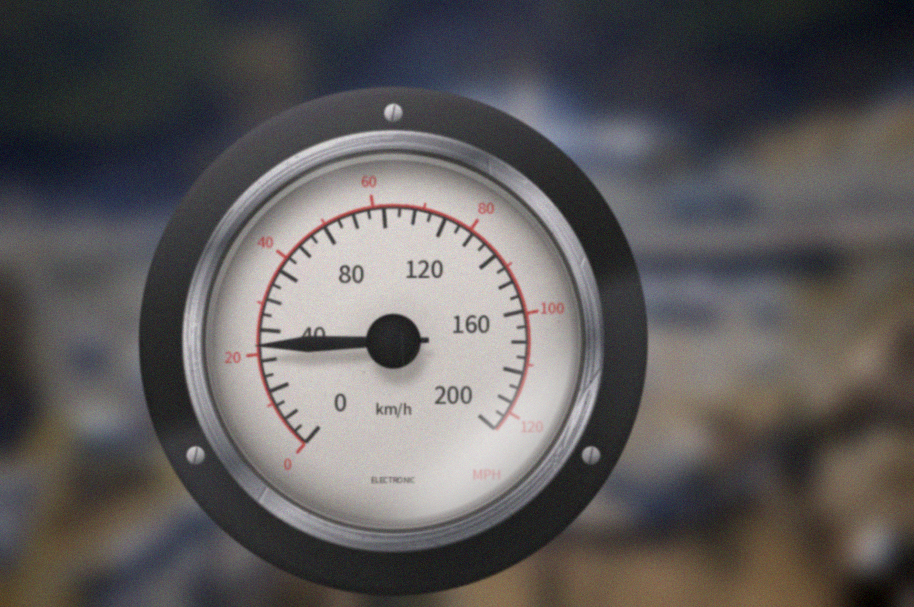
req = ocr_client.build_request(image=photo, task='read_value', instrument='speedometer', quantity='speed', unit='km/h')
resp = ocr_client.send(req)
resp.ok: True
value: 35 km/h
